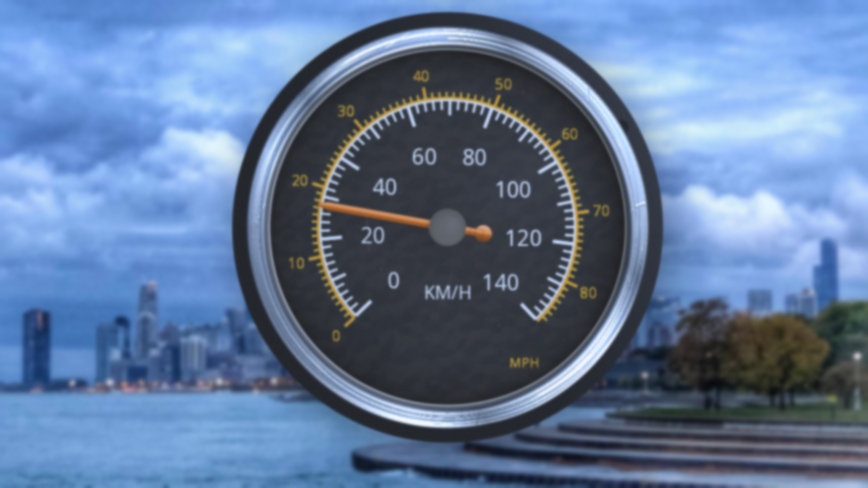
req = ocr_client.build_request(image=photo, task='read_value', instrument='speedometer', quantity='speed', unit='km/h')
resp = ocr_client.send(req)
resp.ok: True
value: 28 km/h
